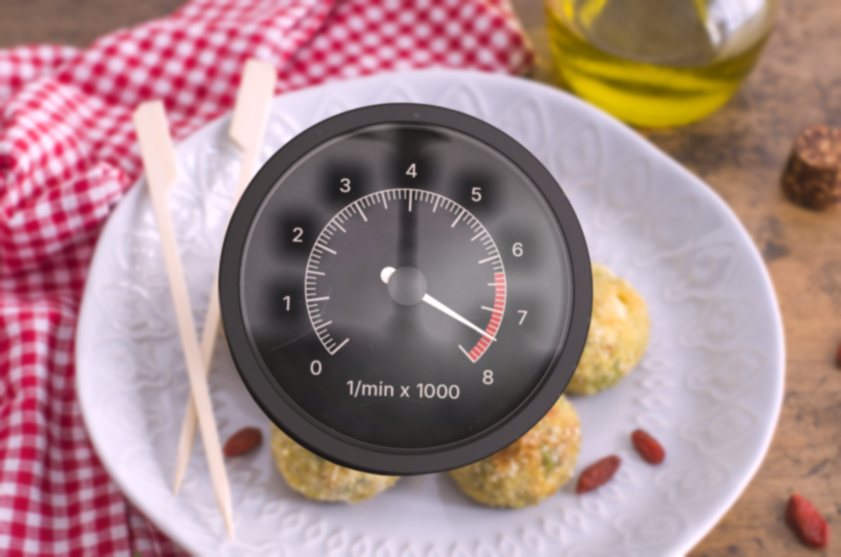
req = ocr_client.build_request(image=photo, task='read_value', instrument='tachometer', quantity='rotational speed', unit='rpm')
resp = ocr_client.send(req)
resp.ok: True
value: 7500 rpm
